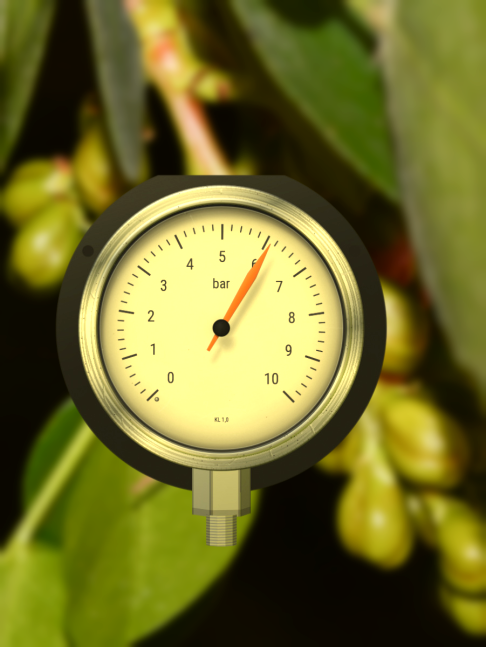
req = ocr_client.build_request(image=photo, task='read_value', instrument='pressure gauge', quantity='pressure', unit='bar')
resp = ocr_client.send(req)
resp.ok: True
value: 6.1 bar
